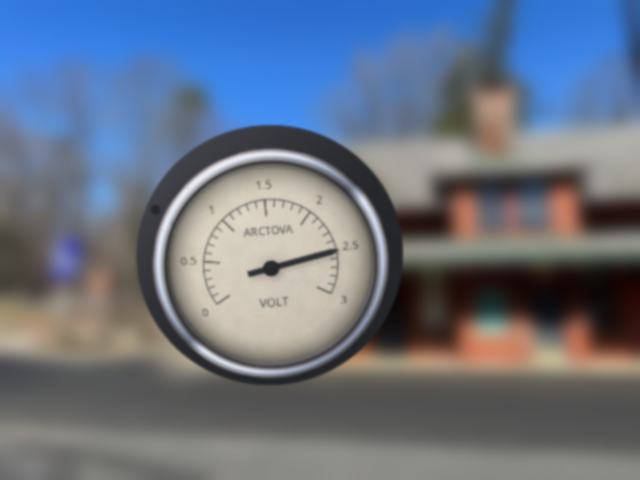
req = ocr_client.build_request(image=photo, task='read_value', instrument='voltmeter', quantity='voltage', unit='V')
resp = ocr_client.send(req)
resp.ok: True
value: 2.5 V
